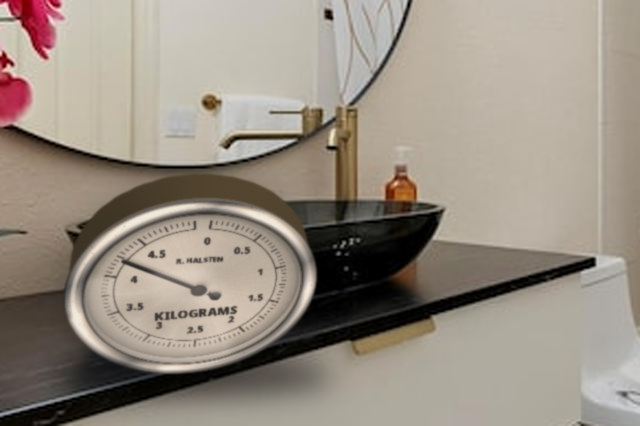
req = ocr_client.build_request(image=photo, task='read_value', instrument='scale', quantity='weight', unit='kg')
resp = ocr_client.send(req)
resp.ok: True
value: 4.25 kg
